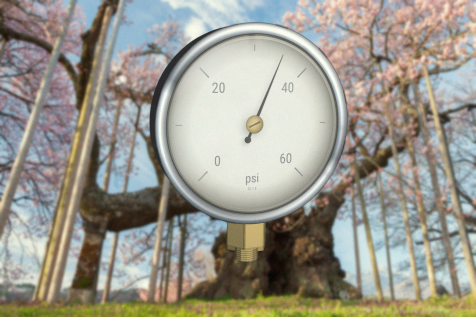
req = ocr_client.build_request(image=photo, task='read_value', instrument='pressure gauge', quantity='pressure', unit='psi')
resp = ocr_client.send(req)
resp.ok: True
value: 35 psi
